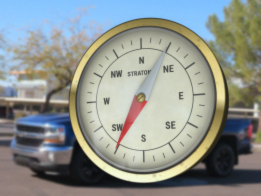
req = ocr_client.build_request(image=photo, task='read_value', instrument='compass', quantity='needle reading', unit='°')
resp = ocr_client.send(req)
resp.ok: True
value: 210 °
